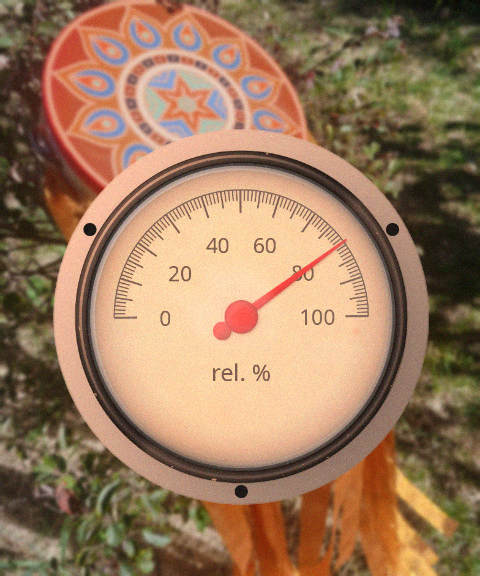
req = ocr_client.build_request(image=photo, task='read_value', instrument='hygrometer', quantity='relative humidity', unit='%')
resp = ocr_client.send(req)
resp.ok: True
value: 80 %
